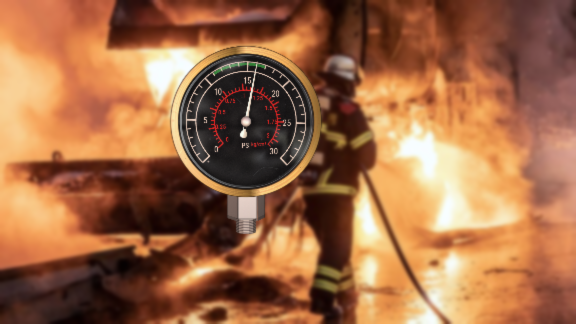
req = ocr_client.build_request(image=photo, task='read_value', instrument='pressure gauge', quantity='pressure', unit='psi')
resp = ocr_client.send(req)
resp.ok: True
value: 16 psi
